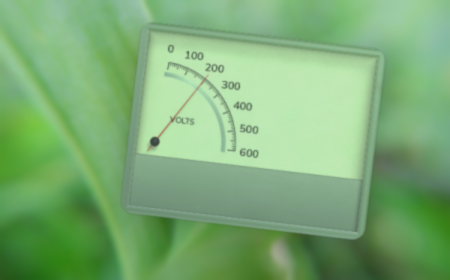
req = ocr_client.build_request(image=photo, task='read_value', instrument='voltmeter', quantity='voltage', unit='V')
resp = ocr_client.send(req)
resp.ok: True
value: 200 V
